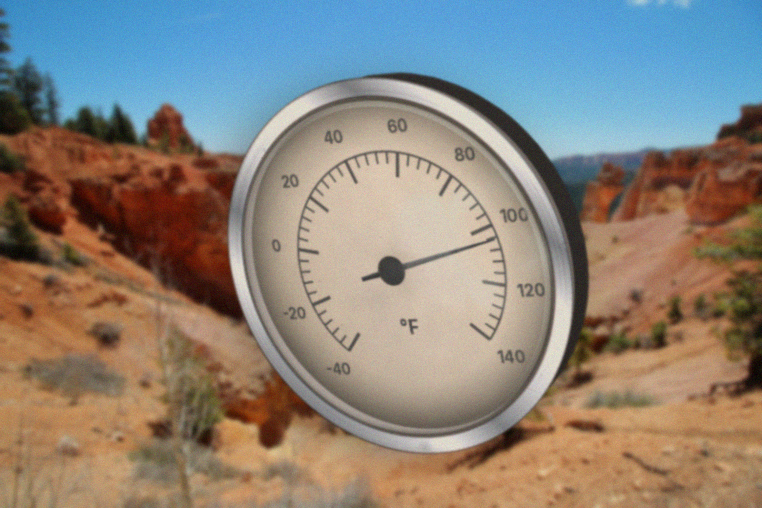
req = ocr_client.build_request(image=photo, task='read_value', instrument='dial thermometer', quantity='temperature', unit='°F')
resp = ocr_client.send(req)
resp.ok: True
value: 104 °F
